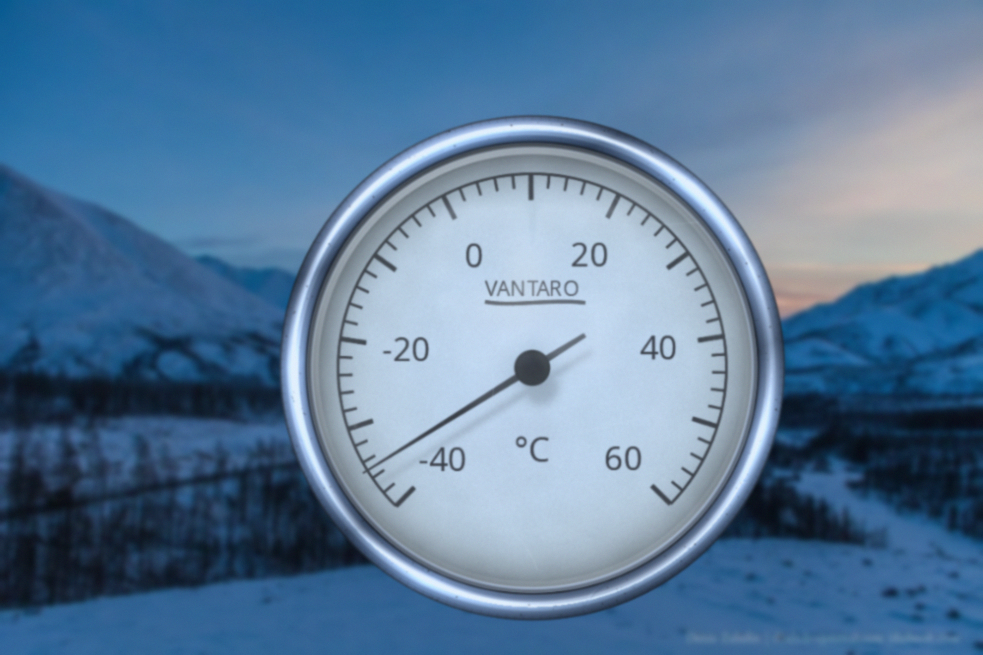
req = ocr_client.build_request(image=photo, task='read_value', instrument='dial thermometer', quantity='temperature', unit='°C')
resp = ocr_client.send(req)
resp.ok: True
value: -35 °C
